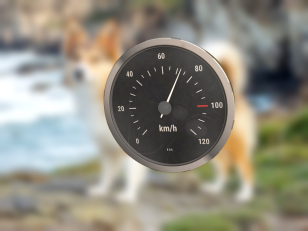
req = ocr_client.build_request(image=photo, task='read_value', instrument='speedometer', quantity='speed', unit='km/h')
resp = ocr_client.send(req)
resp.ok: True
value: 72.5 km/h
